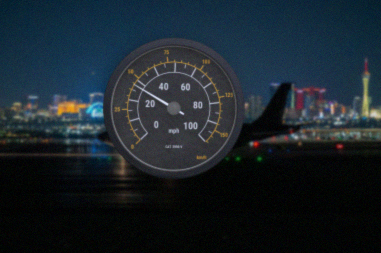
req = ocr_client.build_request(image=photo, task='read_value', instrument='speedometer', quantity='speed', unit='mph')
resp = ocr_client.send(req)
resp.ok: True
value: 27.5 mph
